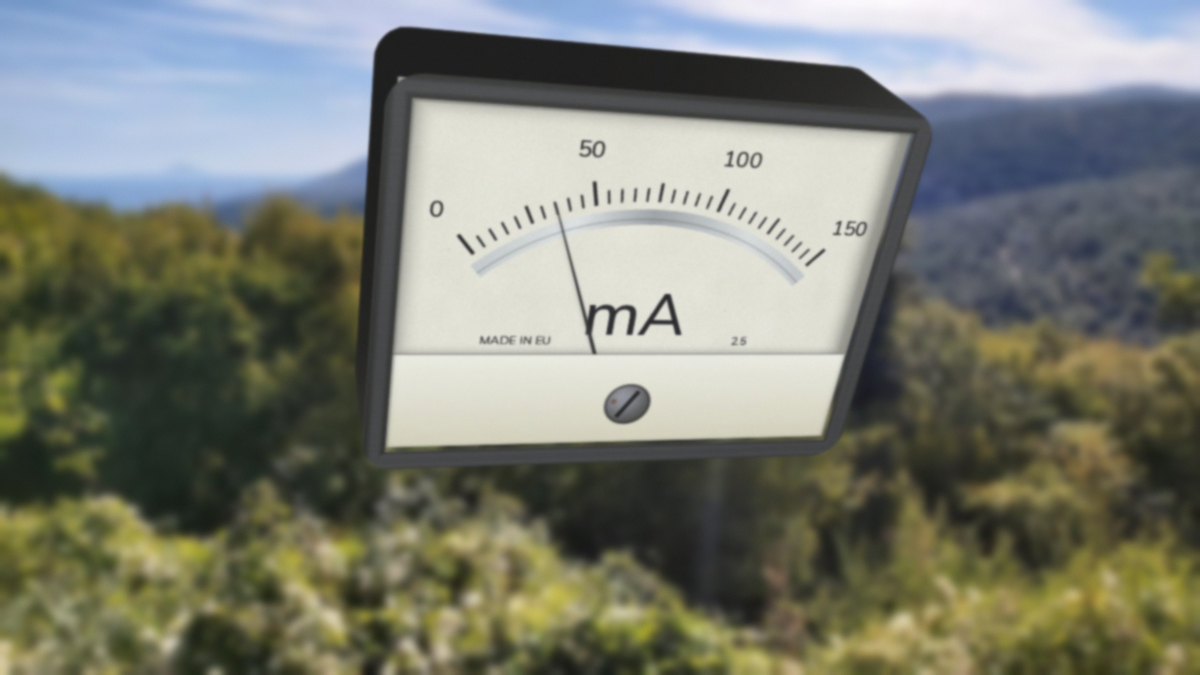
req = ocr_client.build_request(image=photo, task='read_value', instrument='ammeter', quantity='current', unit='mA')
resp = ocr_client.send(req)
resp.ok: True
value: 35 mA
